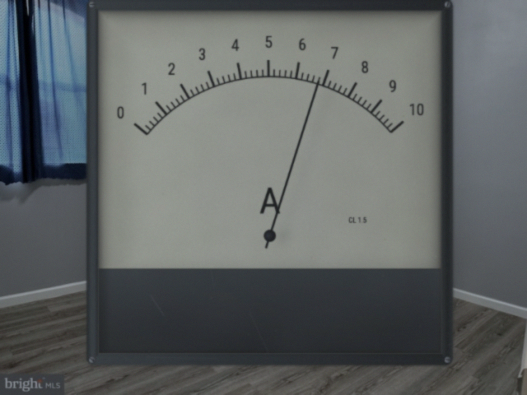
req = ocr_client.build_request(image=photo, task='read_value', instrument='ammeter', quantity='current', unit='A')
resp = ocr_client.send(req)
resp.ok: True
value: 6.8 A
